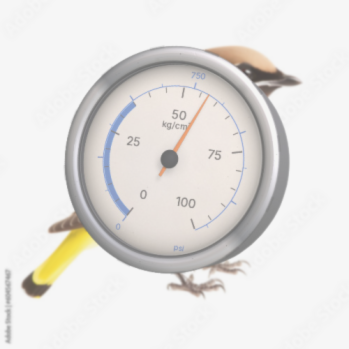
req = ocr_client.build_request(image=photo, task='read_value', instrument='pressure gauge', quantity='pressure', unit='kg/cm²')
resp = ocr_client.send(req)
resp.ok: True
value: 57.5 kg/cm²
